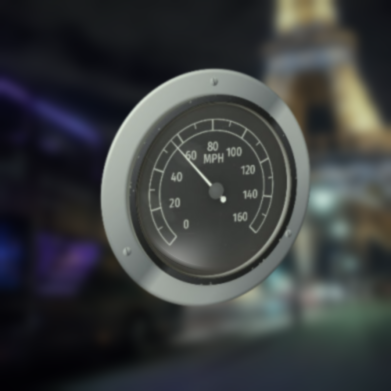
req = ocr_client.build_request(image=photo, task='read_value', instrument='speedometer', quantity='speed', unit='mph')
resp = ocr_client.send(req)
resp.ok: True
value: 55 mph
